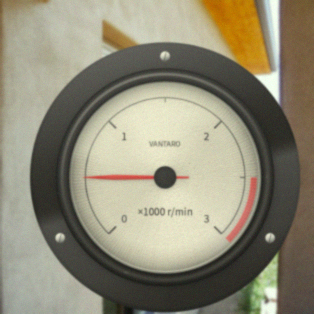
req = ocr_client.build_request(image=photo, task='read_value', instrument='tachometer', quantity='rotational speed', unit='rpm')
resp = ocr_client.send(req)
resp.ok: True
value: 500 rpm
